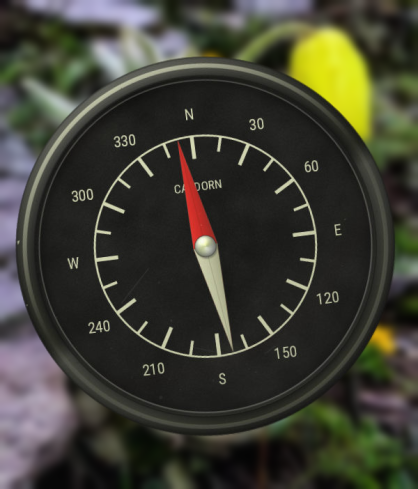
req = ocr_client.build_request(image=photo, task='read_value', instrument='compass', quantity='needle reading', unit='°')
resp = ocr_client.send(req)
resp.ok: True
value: 352.5 °
